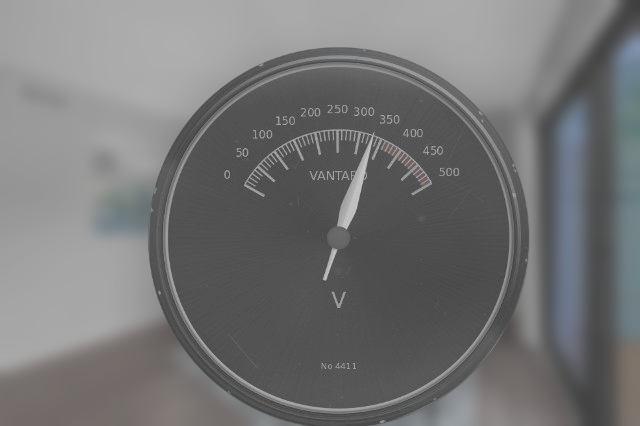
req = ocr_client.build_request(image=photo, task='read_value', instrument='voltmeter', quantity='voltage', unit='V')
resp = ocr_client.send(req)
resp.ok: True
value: 330 V
